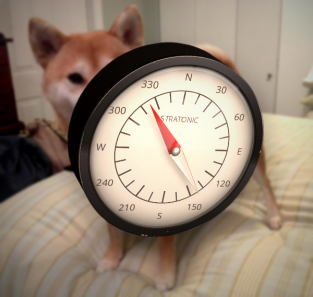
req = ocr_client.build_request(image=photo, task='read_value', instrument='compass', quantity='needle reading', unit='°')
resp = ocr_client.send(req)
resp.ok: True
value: 322.5 °
